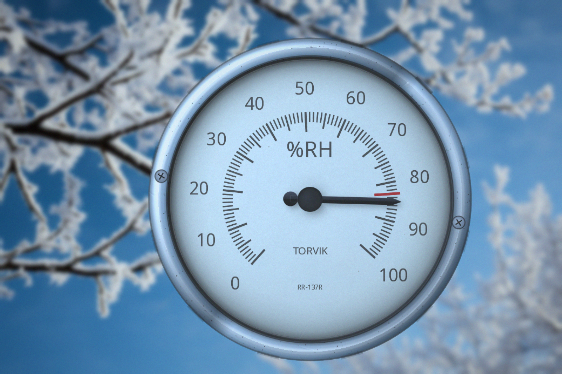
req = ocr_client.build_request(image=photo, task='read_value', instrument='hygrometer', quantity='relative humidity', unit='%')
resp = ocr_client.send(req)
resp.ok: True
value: 85 %
